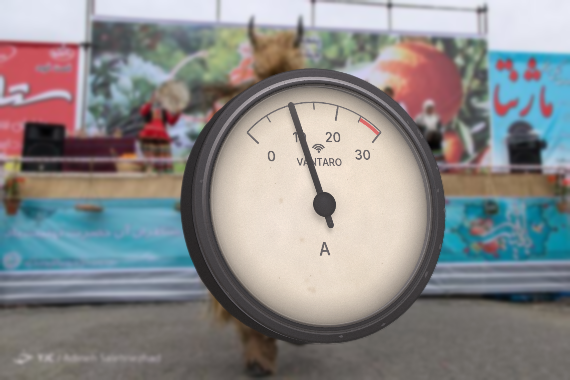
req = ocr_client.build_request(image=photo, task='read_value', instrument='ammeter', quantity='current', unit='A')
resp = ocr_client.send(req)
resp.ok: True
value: 10 A
